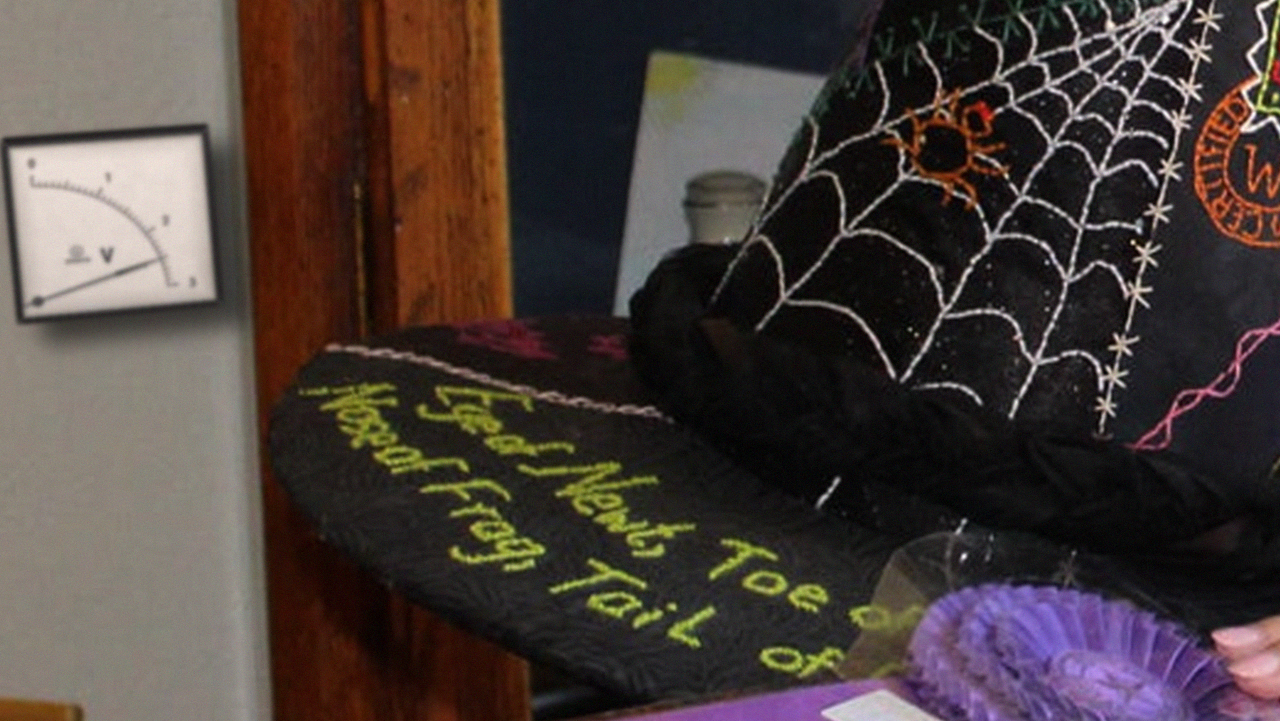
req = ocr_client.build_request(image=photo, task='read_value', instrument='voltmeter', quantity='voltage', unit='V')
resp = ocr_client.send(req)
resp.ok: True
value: 2.5 V
